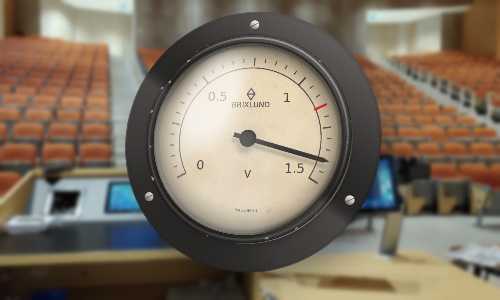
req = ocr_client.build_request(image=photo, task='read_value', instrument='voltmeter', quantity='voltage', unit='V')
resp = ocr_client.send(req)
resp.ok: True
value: 1.4 V
